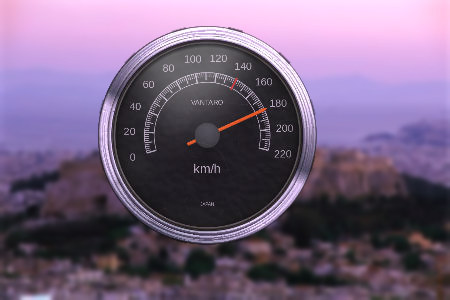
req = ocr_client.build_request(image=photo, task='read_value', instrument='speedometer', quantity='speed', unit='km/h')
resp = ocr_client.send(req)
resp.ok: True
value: 180 km/h
